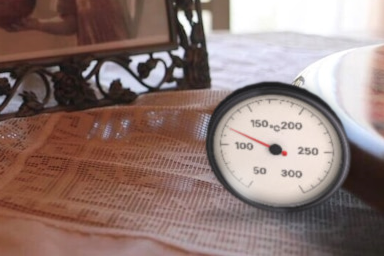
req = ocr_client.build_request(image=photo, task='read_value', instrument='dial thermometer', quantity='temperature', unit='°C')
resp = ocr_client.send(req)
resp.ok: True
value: 120 °C
